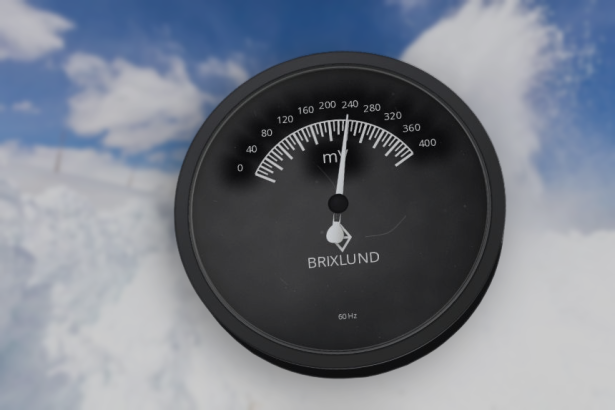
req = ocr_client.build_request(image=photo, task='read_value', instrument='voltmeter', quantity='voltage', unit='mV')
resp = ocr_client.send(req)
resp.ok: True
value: 240 mV
